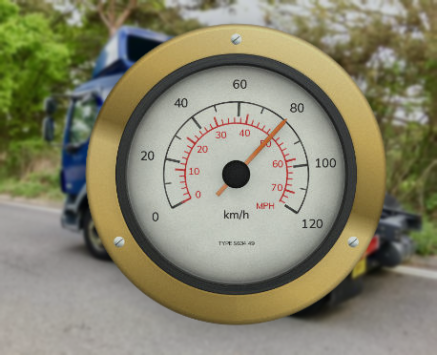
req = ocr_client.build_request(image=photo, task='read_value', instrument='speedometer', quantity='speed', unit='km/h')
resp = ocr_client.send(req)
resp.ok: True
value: 80 km/h
